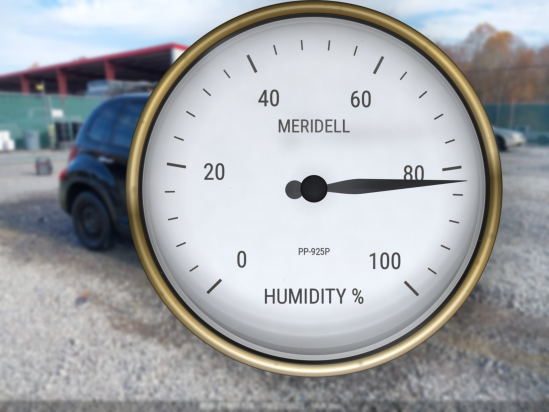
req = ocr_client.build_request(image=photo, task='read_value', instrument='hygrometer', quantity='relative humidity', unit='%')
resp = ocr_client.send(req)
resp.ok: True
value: 82 %
